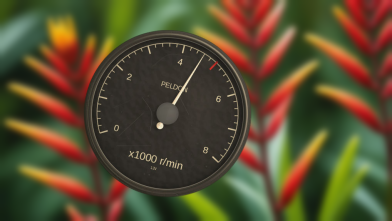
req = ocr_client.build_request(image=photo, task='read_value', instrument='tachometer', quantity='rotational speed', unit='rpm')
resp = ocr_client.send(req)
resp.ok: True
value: 4600 rpm
